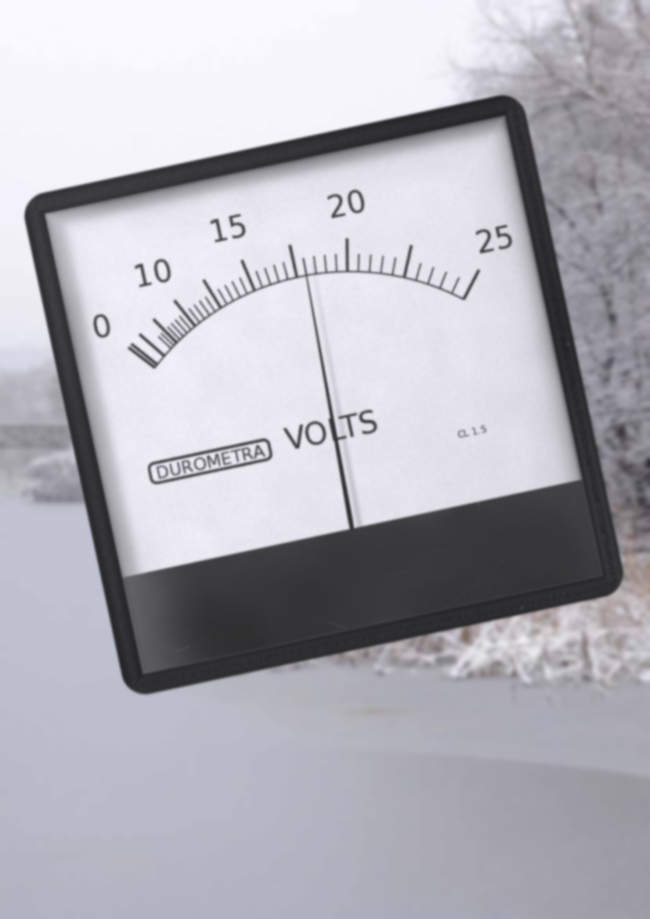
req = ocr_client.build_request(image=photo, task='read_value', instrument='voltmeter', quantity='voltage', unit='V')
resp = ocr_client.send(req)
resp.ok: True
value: 18 V
